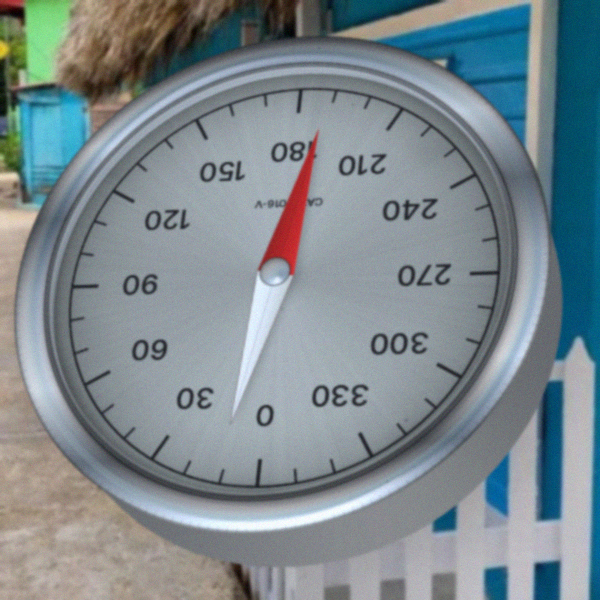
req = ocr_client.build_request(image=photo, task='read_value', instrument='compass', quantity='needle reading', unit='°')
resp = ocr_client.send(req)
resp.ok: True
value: 190 °
